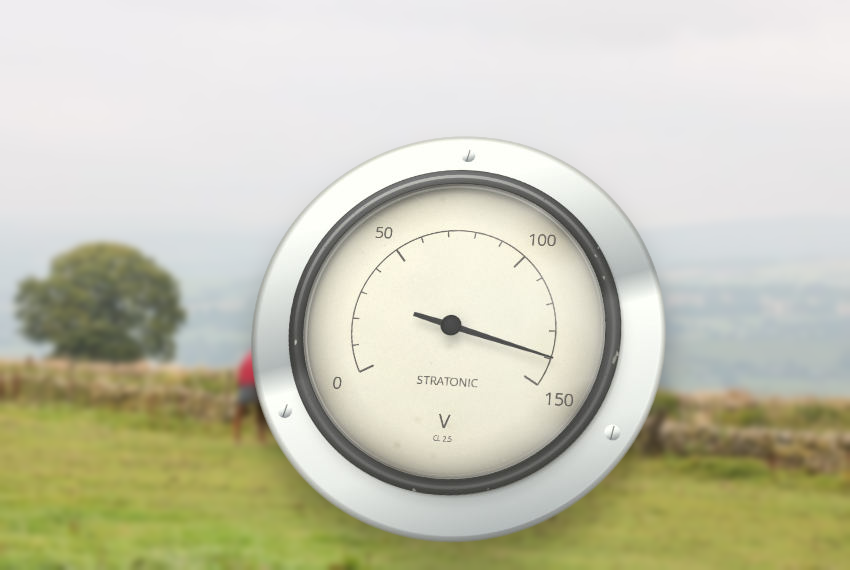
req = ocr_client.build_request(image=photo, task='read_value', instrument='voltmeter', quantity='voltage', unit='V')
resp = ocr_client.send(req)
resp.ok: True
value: 140 V
